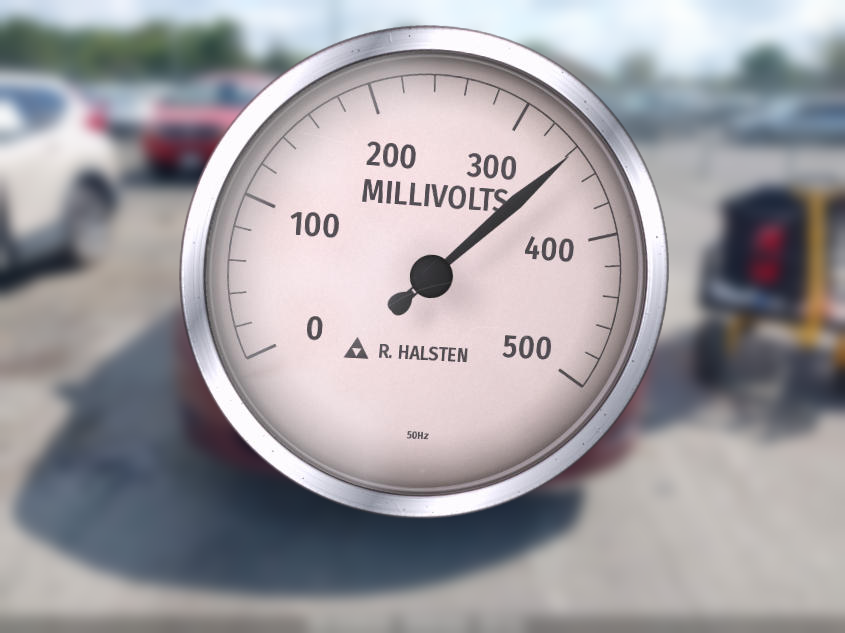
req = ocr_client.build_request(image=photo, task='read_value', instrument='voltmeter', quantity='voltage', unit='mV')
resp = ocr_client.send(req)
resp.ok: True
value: 340 mV
